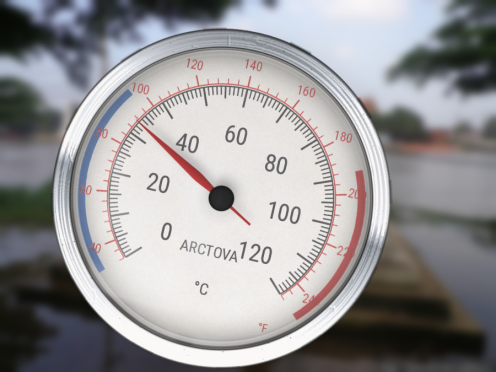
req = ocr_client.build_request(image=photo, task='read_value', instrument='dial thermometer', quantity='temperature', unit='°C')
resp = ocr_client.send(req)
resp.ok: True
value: 33 °C
